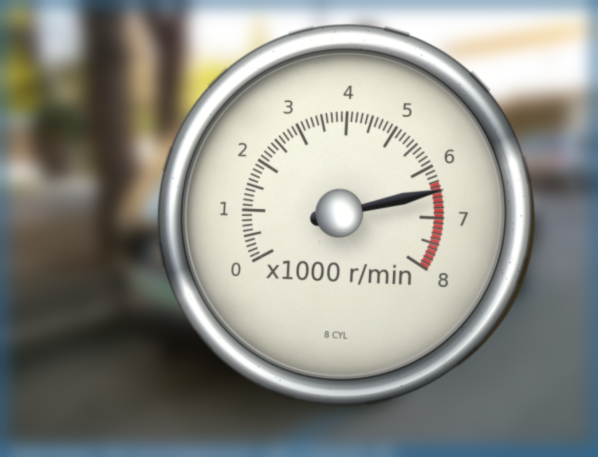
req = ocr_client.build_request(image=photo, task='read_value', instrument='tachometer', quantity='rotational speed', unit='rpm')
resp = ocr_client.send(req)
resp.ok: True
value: 6500 rpm
